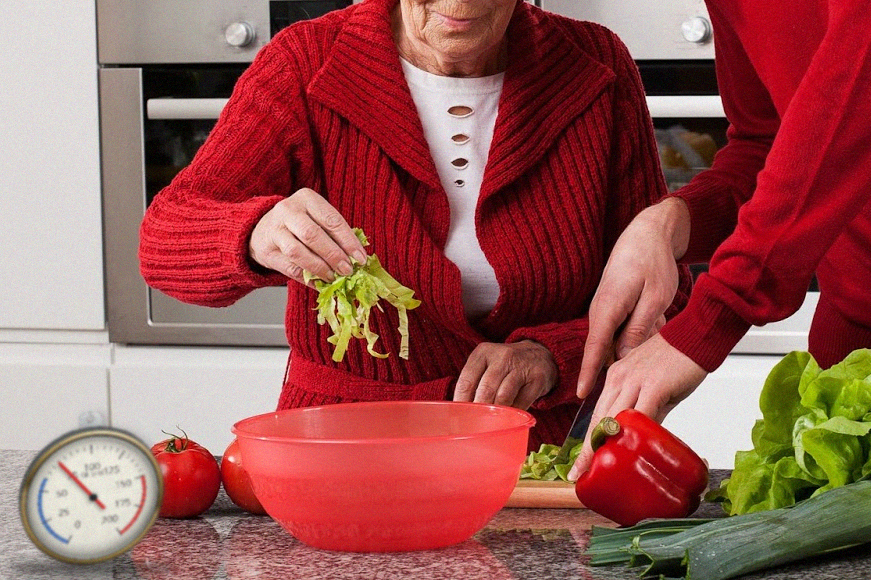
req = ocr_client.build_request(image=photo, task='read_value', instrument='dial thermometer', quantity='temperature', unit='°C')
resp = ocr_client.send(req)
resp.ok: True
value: 75 °C
